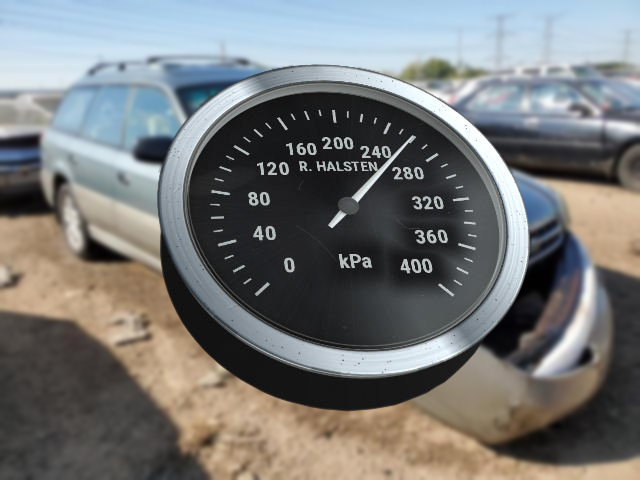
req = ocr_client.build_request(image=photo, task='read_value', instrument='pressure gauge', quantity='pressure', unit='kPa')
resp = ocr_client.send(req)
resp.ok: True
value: 260 kPa
